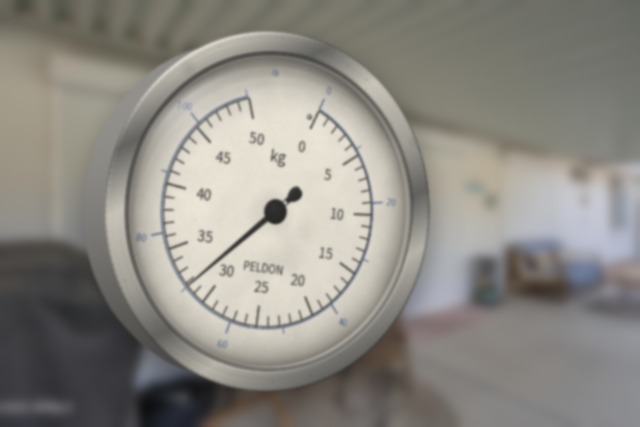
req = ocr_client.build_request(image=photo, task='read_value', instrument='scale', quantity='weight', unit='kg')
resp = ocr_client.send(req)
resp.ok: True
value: 32 kg
